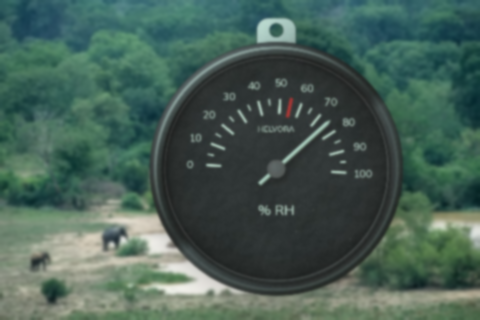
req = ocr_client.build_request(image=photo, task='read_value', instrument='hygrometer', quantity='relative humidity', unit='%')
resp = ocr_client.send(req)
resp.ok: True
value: 75 %
